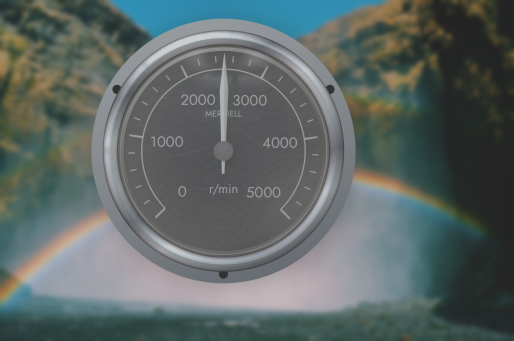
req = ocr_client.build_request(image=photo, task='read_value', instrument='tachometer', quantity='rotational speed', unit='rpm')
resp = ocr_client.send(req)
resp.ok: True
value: 2500 rpm
